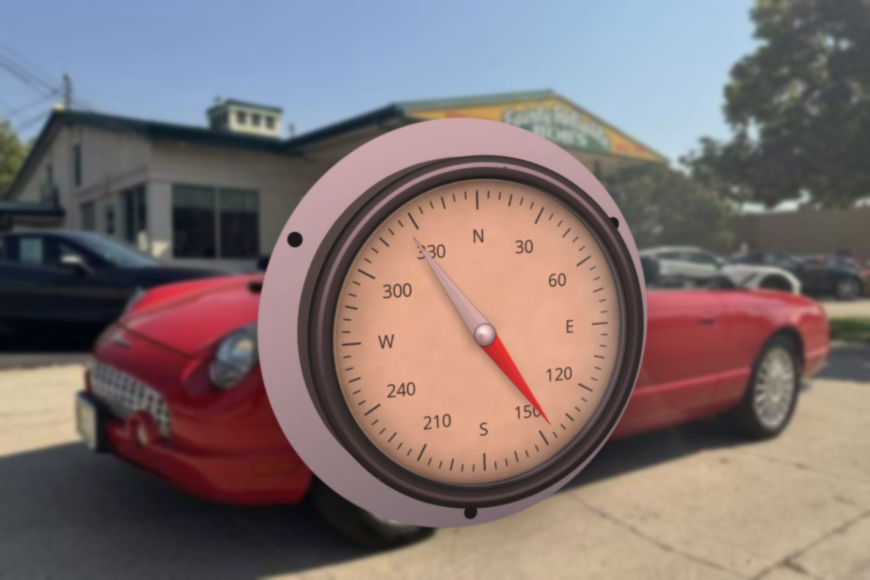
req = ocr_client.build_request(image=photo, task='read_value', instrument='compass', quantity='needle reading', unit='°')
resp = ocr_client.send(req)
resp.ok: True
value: 145 °
